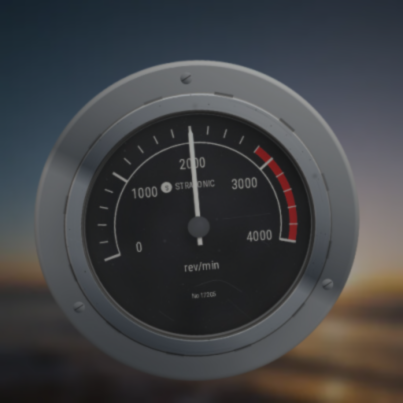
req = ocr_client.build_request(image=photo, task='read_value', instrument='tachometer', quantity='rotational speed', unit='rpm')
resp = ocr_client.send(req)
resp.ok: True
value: 2000 rpm
